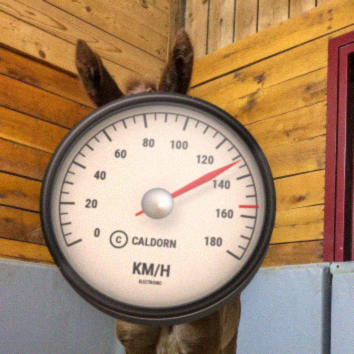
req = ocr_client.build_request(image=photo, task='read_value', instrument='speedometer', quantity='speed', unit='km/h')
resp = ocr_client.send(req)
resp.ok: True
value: 132.5 km/h
